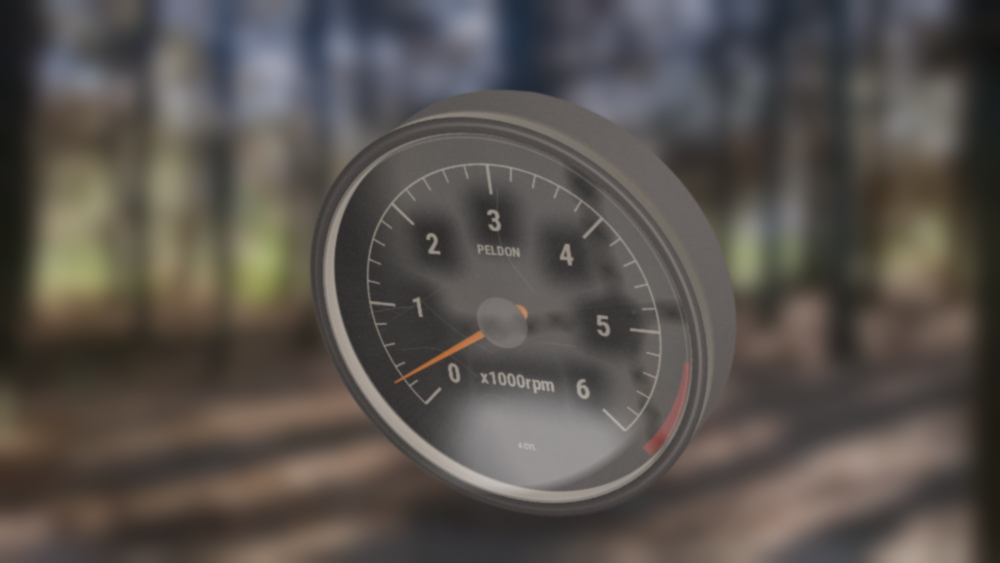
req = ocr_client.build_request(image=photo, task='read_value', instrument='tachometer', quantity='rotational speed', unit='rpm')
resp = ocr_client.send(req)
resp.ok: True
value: 300 rpm
